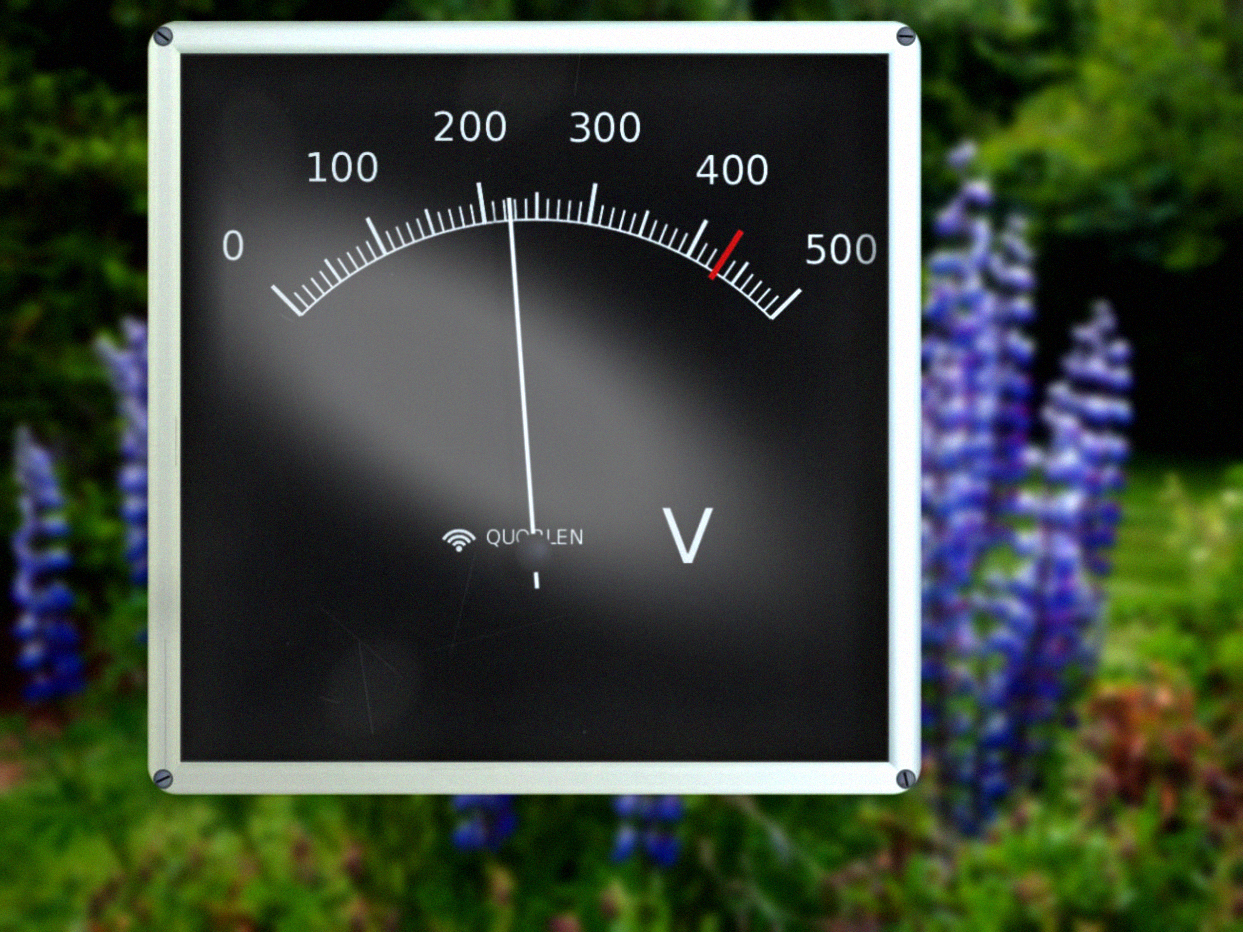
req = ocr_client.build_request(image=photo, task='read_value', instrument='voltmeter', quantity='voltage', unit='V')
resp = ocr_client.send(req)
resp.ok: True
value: 225 V
